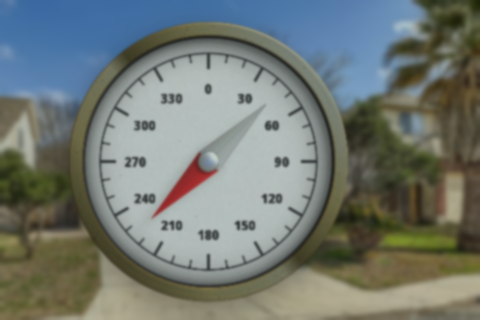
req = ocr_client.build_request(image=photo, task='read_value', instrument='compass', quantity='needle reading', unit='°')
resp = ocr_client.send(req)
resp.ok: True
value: 225 °
